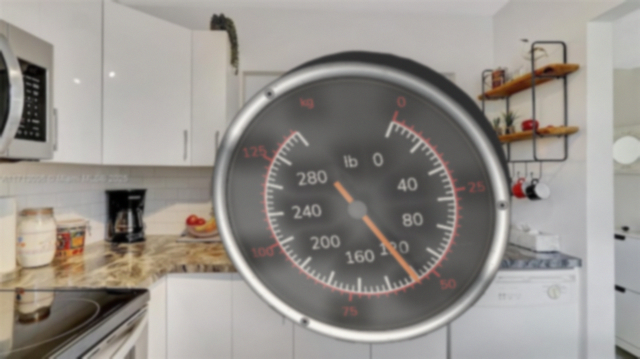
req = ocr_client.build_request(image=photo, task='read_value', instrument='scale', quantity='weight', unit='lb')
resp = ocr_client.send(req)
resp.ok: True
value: 120 lb
